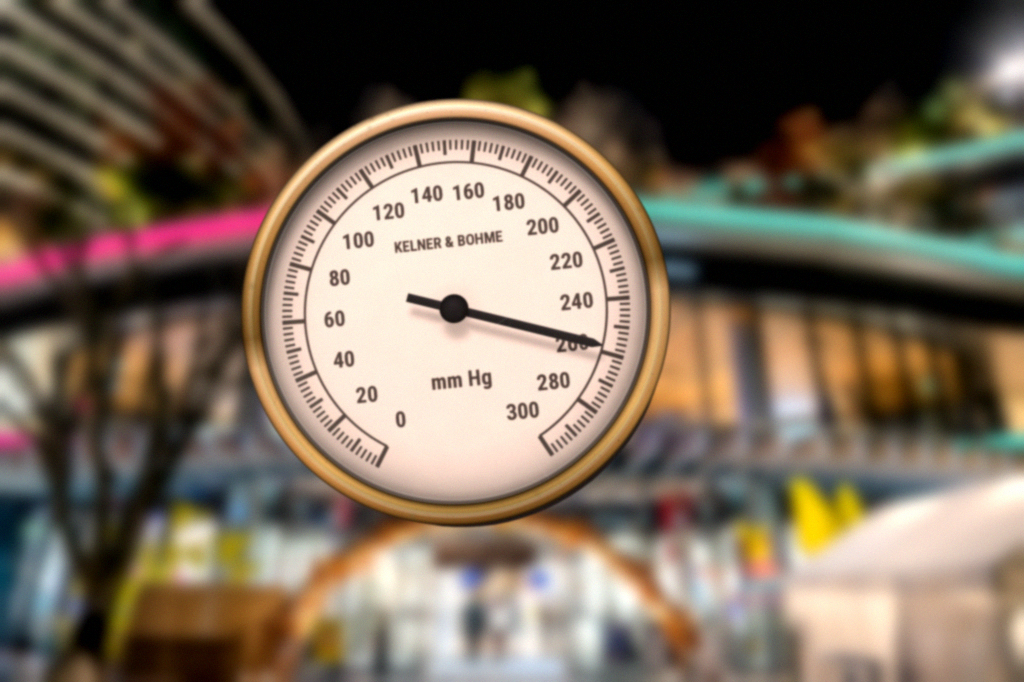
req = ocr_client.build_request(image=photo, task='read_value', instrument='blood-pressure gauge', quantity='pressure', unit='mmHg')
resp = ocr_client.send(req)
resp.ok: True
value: 258 mmHg
